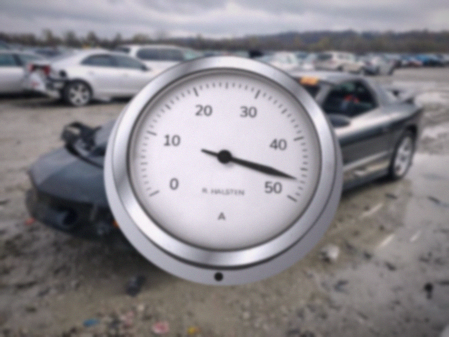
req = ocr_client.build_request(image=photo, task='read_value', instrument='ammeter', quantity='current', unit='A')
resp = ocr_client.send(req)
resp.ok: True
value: 47 A
